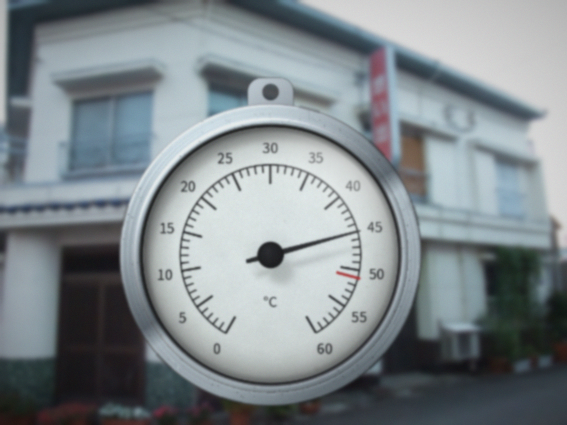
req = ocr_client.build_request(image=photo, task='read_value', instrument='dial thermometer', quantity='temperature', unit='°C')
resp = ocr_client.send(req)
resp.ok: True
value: 45 °C
